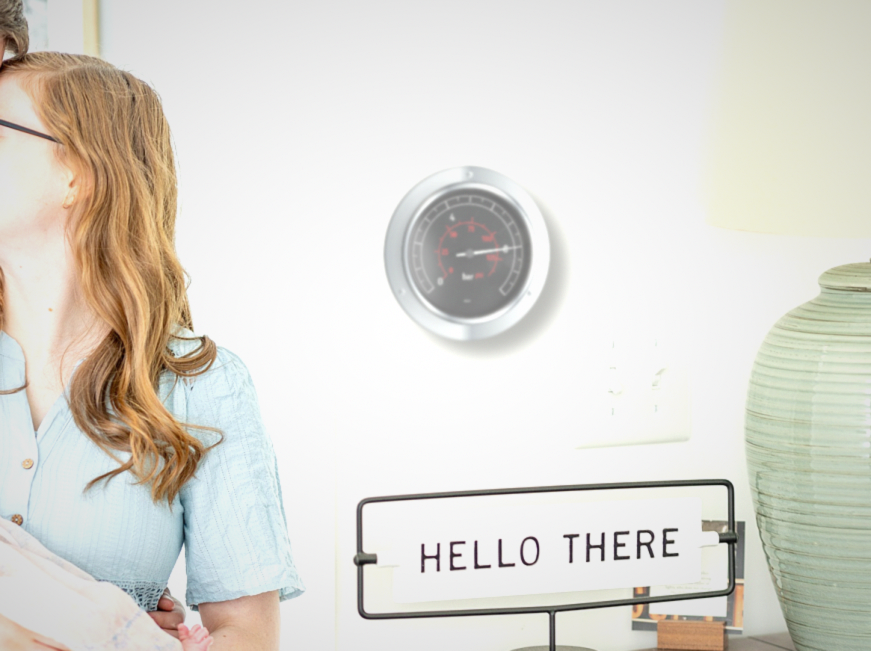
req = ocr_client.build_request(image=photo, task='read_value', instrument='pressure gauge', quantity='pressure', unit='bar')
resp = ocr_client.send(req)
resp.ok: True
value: 8 bar
